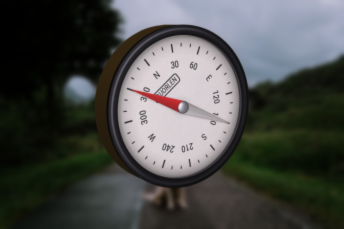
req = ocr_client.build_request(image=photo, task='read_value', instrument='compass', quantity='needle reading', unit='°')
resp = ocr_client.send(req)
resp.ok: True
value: 330 °
